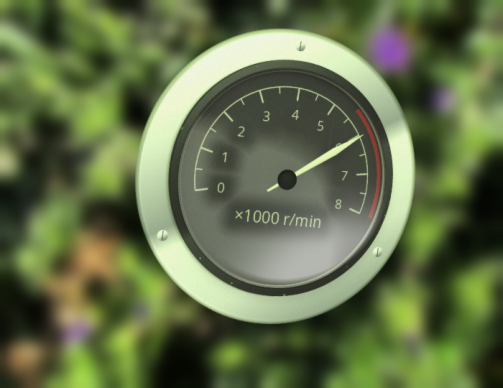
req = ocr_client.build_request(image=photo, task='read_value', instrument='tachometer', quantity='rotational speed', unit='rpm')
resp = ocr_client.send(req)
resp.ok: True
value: 6000 rpm
